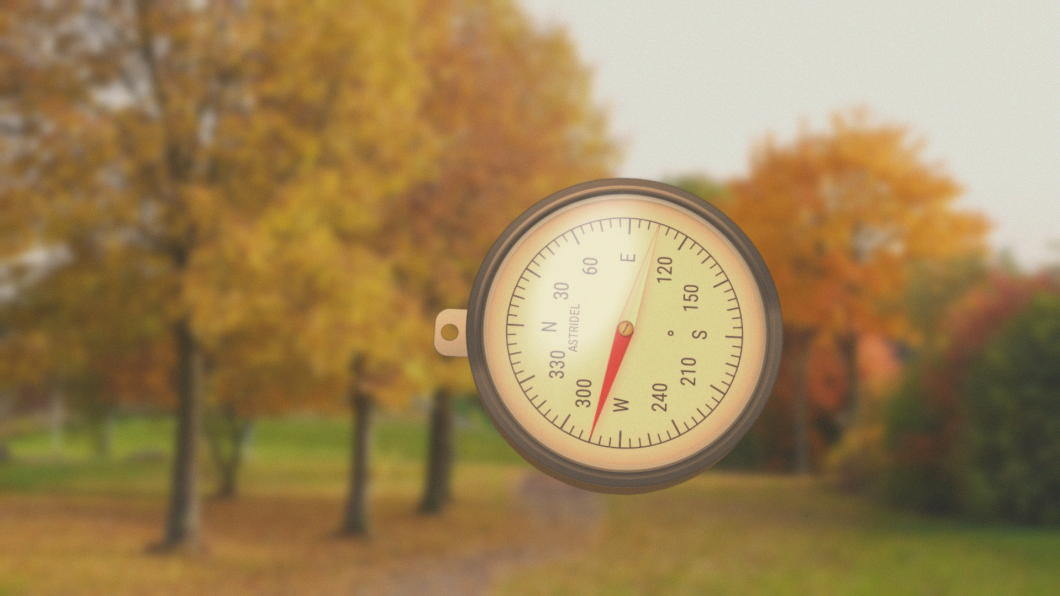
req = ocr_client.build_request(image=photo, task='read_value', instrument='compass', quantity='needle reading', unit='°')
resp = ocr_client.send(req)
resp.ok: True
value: 285 °
